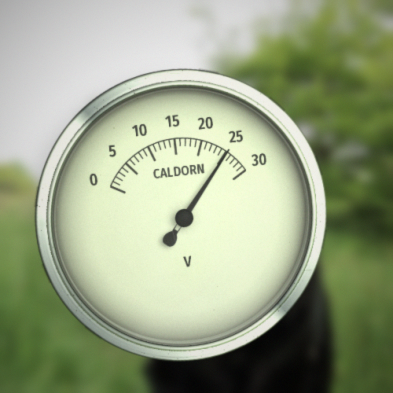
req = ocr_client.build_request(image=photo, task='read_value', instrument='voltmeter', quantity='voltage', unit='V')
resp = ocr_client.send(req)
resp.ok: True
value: 25 V
